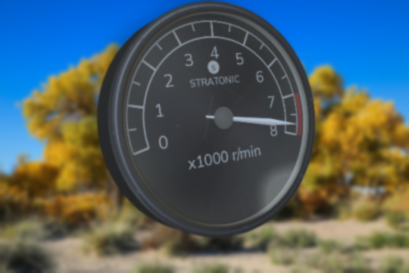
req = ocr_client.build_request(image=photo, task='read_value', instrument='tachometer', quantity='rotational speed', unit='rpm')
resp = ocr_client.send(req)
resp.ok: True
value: 7750 rpm
